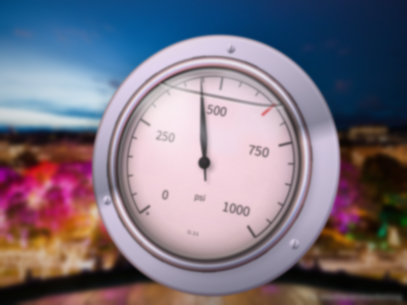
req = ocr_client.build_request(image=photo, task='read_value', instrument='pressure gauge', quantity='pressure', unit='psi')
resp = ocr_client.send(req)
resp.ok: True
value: 450 psi
